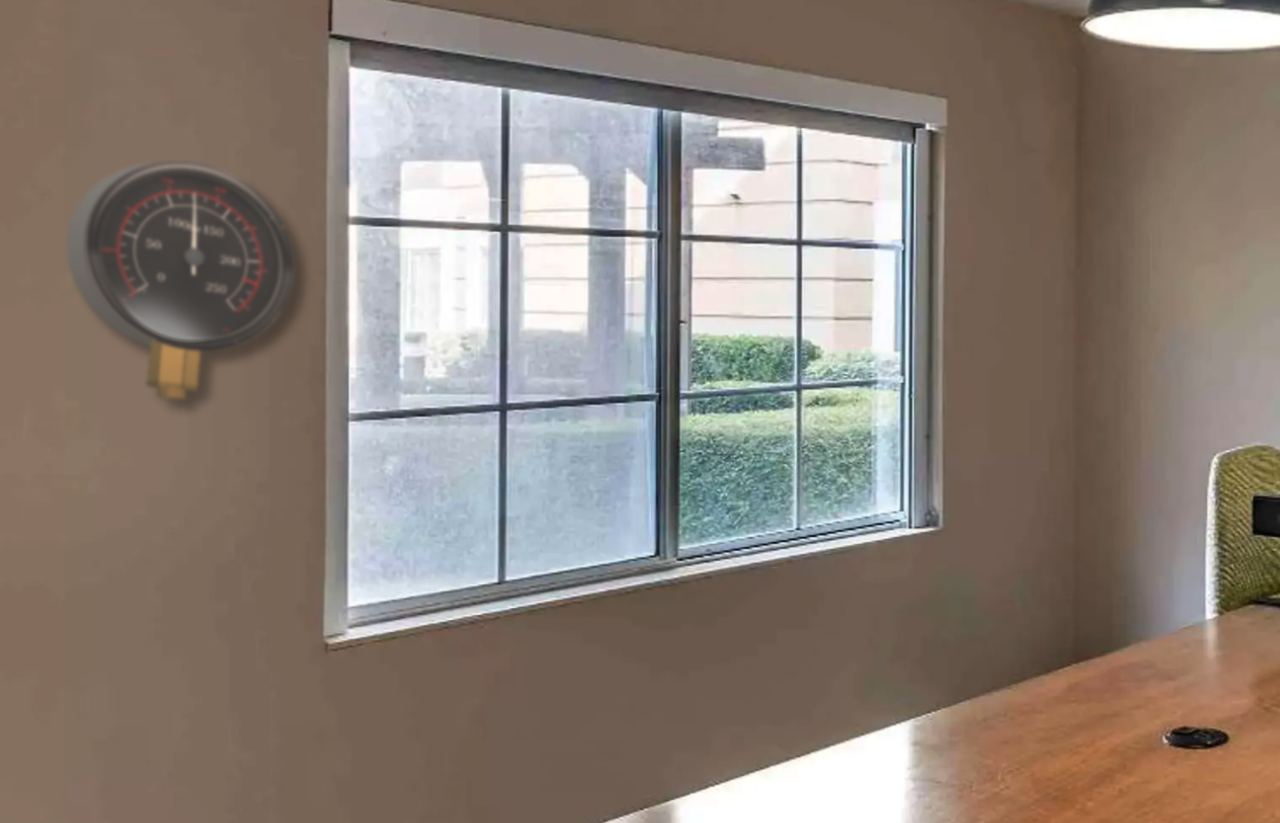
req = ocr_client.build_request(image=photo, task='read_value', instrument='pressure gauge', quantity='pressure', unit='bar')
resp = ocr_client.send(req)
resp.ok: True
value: 120 bar
